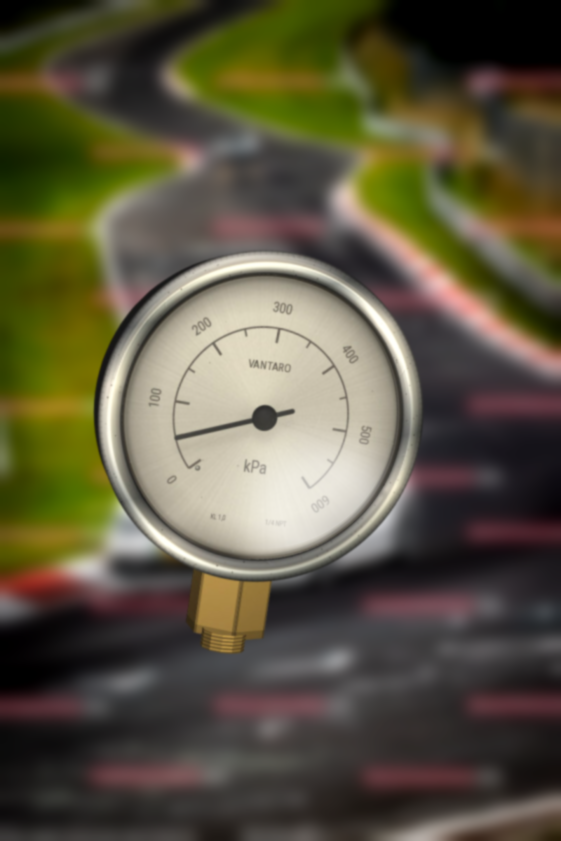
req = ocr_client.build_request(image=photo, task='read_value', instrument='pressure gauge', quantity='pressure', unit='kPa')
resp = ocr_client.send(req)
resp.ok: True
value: 50 kPa
